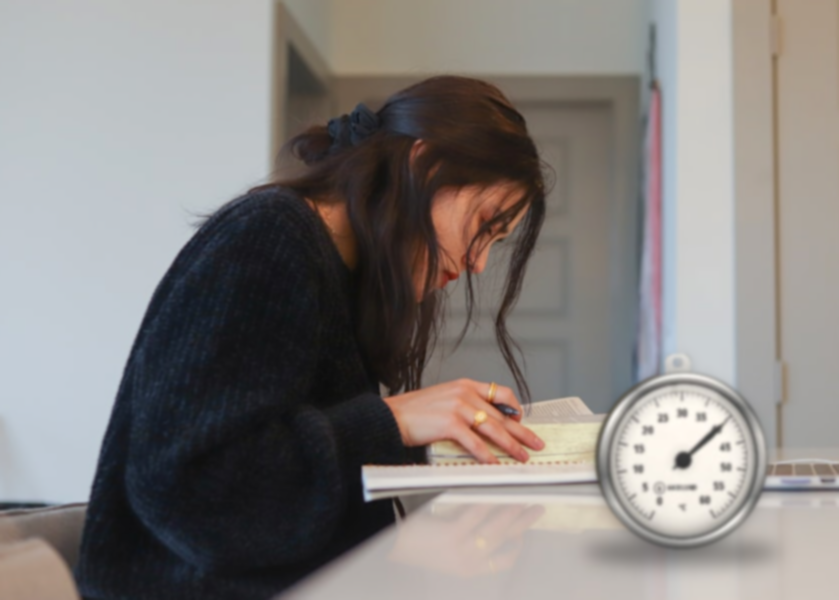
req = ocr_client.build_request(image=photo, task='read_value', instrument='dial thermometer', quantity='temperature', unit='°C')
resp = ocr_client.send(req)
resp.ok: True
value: 40 °C
